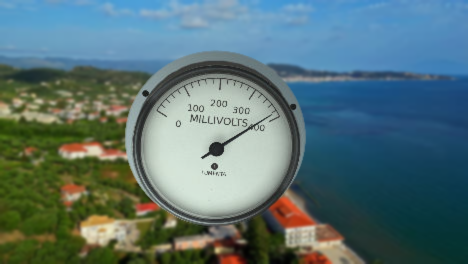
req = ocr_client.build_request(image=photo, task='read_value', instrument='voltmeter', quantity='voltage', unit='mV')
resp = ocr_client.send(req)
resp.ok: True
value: 380 mV
